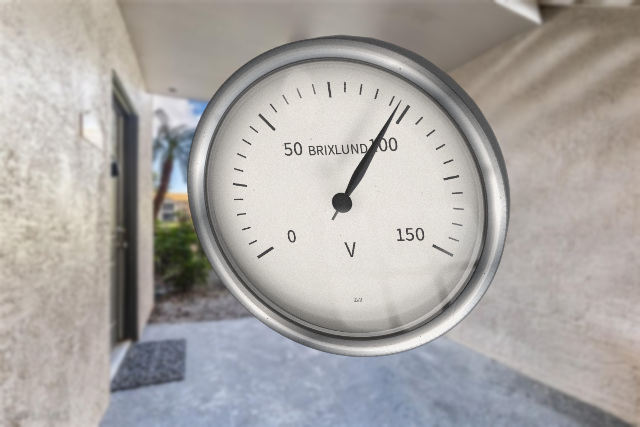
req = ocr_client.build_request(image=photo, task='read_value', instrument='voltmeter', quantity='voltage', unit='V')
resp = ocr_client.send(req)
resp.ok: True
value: 97.5 V
